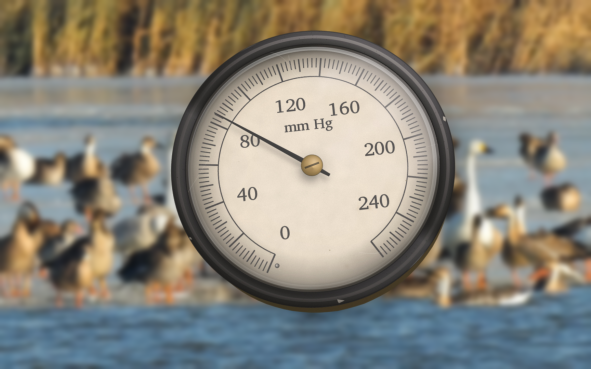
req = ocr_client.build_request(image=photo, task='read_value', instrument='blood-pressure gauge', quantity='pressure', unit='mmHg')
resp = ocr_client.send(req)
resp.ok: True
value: 84 mmHg
